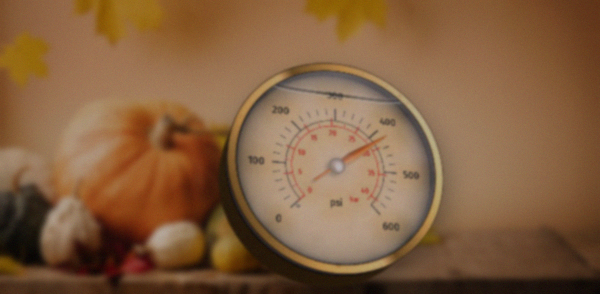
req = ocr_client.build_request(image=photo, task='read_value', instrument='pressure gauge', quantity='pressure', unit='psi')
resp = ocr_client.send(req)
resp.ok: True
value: 420 psi
